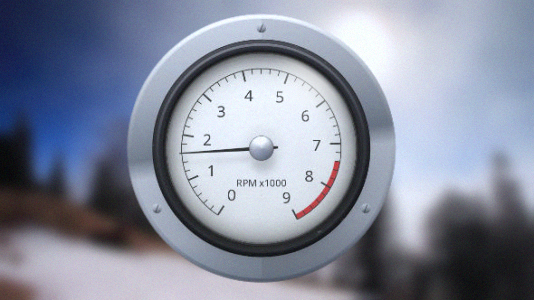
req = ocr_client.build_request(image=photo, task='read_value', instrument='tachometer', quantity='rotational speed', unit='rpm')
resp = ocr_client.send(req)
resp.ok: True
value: 1600 rpm
